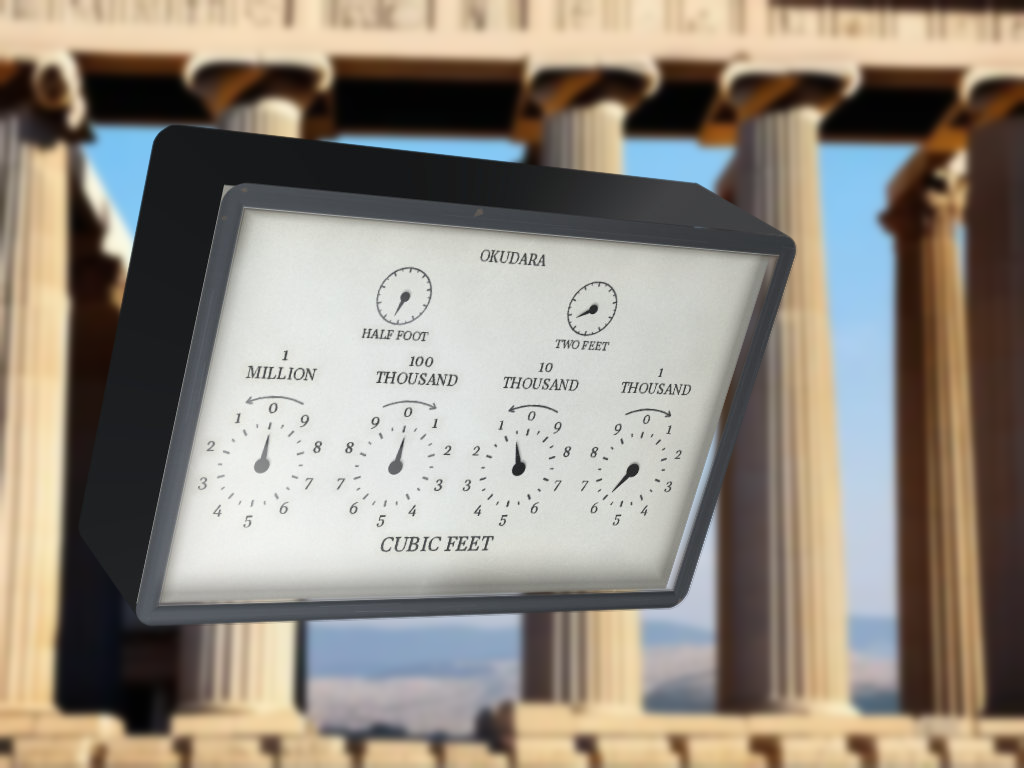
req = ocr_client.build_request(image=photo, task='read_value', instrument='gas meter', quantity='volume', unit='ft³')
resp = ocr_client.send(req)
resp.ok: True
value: 600 ft³
